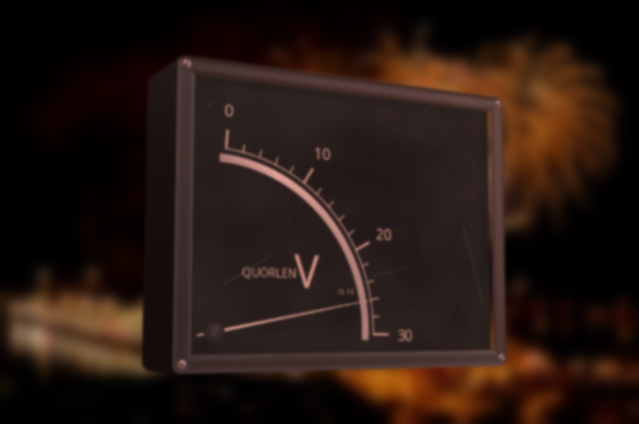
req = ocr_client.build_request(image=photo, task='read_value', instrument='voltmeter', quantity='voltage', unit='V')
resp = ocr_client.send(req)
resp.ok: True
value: 26 V
